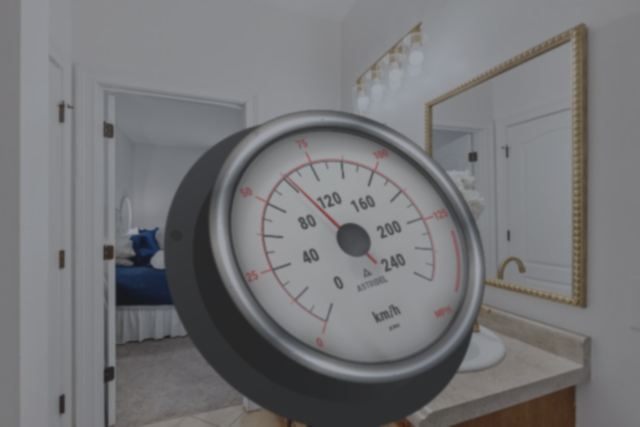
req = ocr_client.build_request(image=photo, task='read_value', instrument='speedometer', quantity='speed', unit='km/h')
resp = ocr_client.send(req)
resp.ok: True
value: 100 km/h
